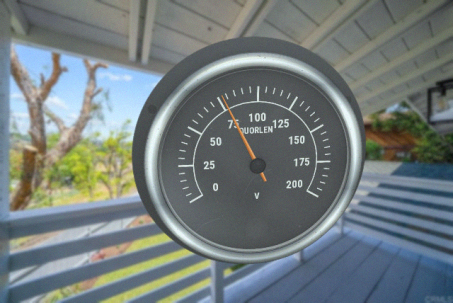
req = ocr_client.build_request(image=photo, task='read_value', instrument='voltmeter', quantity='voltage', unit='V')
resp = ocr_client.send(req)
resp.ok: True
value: 77.5 V
